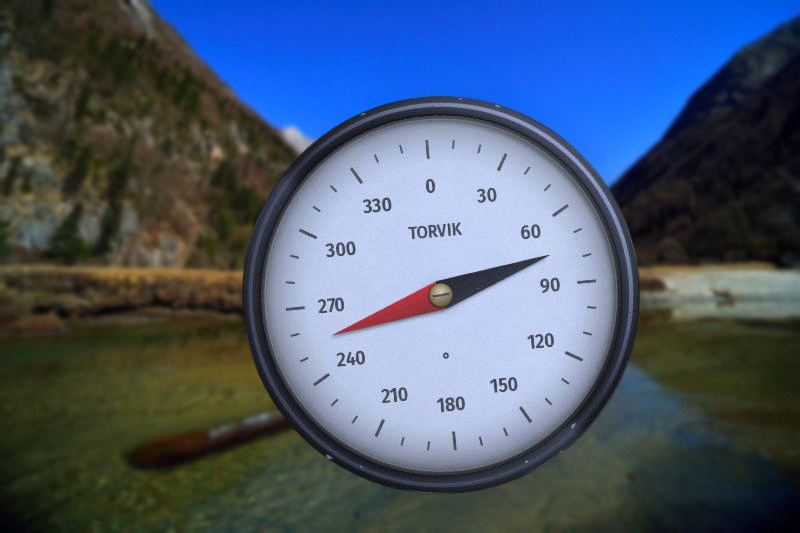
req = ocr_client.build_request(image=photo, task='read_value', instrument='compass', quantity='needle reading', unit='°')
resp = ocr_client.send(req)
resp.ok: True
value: 255 °
